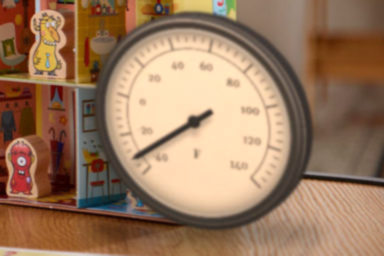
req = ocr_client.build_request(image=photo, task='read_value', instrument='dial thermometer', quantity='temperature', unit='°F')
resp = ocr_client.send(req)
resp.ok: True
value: -32 °F
